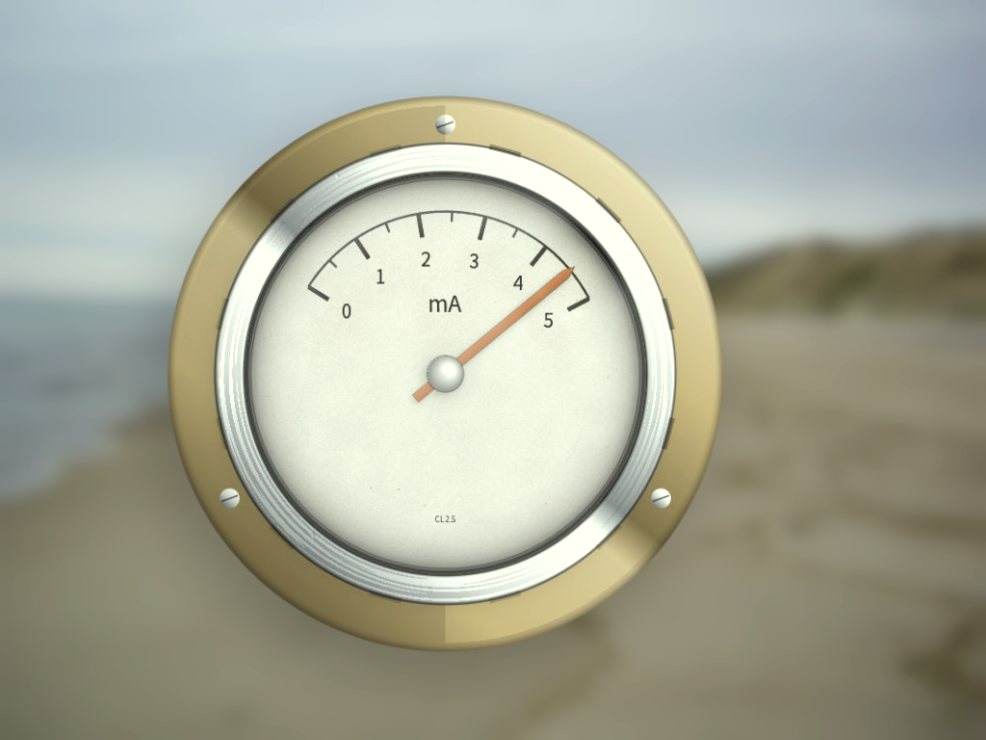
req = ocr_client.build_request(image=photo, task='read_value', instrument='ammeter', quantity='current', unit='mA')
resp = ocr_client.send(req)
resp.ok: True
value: 4.5 mA
